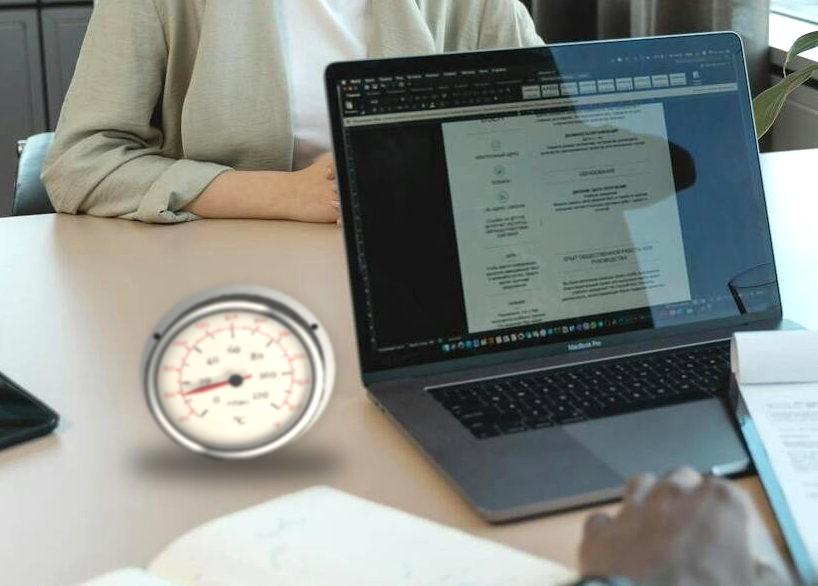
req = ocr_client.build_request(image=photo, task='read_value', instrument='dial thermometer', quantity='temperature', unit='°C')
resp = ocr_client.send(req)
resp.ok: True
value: 15 °C
